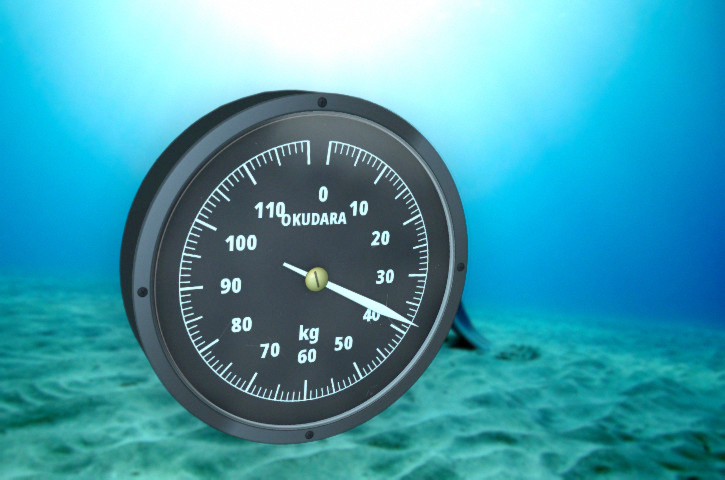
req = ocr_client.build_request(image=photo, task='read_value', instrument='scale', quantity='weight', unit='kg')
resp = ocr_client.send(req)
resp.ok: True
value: 38 kg
